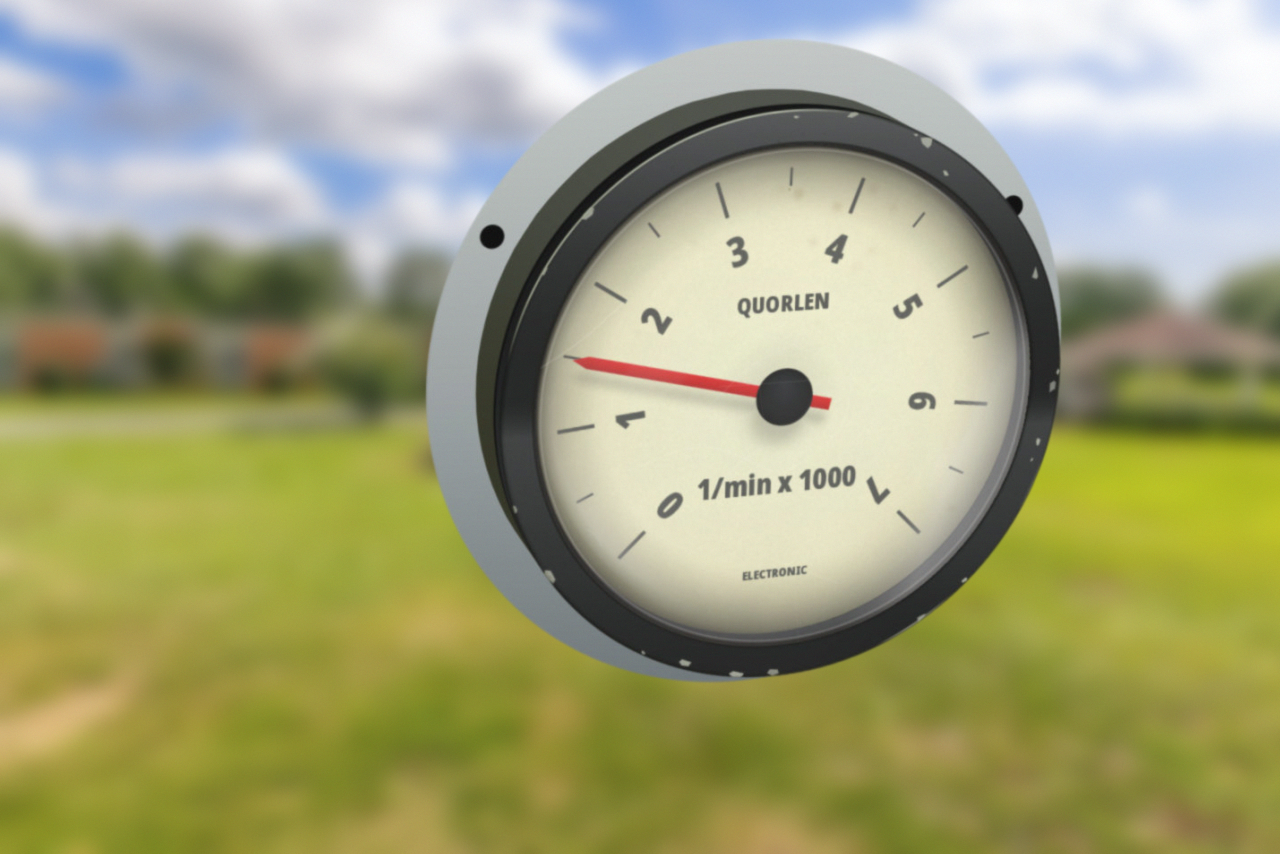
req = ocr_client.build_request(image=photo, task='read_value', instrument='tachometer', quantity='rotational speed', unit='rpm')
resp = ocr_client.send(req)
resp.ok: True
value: 1500 rpm
